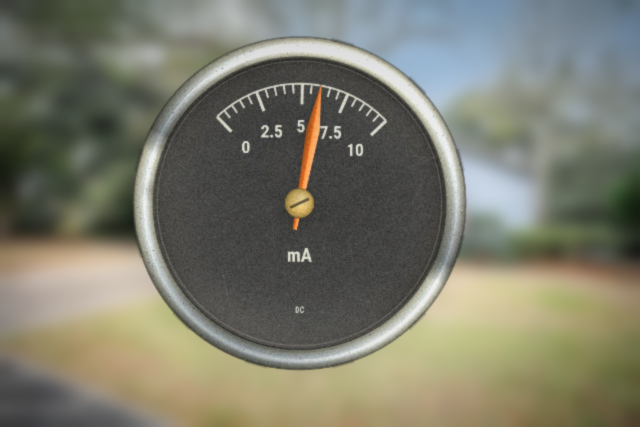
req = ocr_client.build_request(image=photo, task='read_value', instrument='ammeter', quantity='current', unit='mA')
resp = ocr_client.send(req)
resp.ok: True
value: 6 mA
